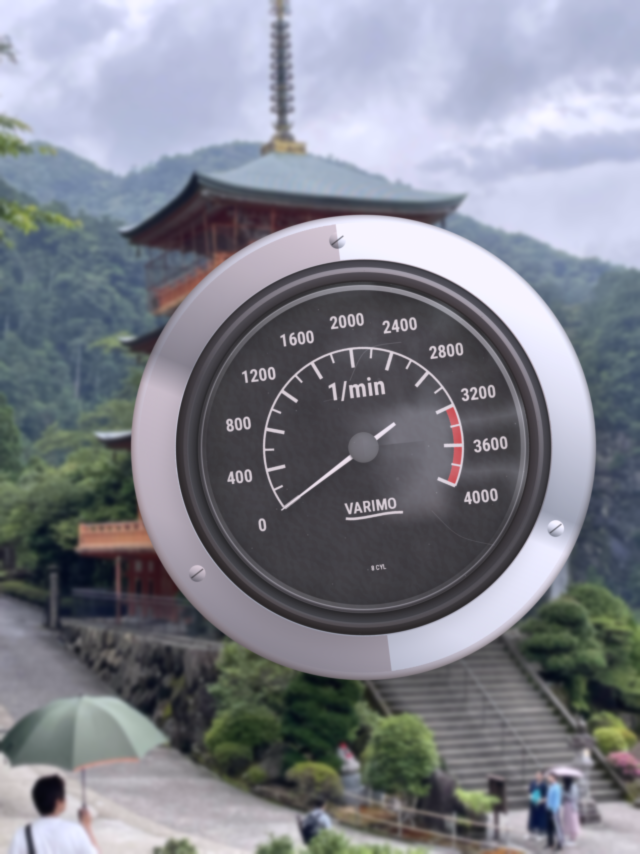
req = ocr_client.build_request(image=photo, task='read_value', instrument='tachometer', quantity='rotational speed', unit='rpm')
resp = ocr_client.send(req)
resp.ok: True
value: 0 rpm
